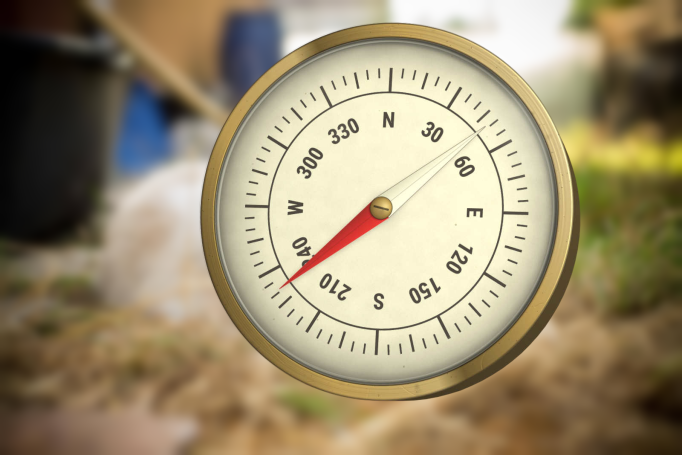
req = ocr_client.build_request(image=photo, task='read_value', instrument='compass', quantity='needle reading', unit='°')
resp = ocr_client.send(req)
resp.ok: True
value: 230 °
